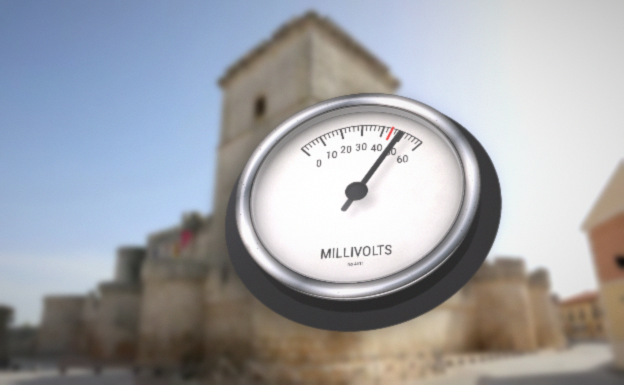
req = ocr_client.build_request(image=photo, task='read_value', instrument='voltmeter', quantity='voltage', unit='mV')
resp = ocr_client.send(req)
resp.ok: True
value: 50 mV
